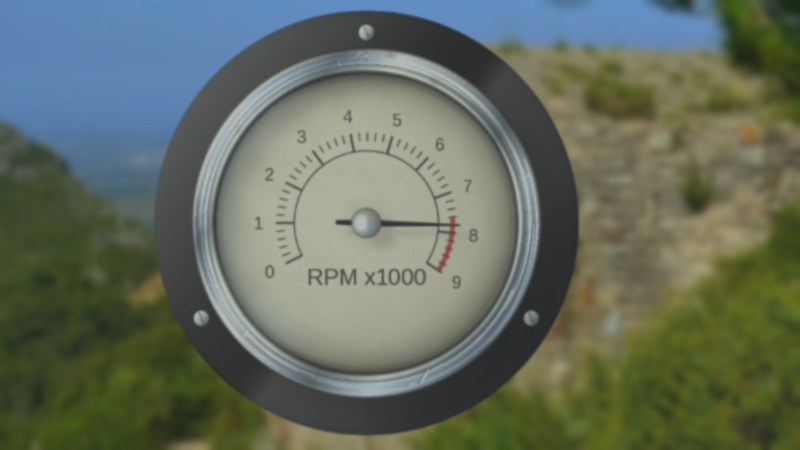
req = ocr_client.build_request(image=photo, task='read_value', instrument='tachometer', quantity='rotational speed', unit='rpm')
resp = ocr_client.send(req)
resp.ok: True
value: 7800 rpm
